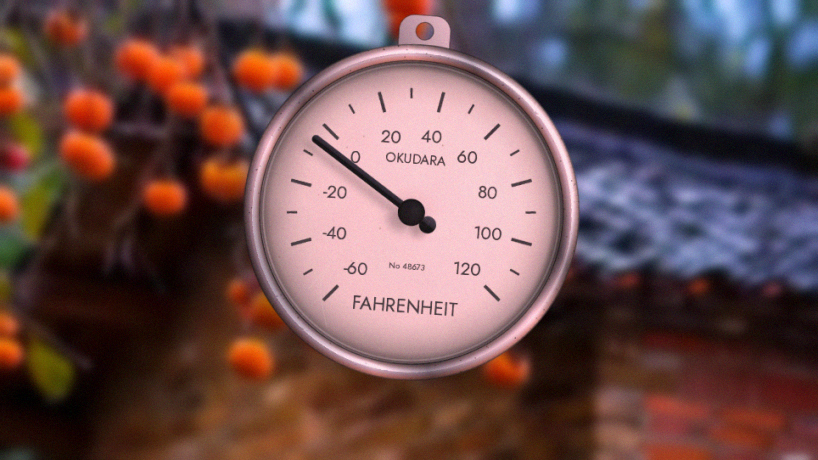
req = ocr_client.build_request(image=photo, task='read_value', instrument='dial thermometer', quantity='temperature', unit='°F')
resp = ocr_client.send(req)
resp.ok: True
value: -5 °F
